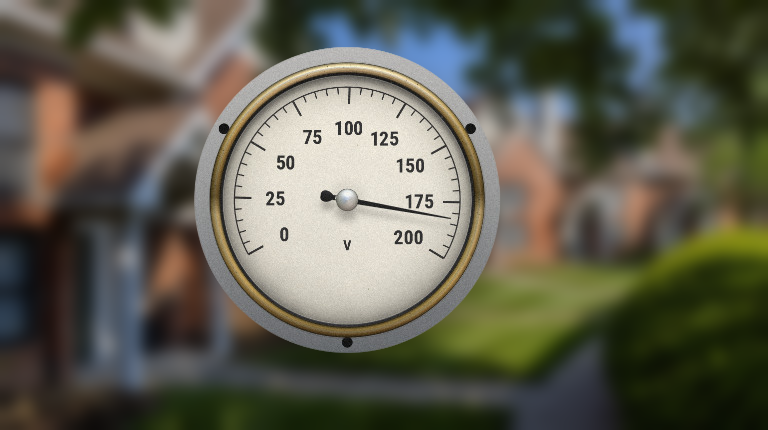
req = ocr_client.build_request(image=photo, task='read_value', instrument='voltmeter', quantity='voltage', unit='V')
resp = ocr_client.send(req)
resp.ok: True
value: 182.5 V
